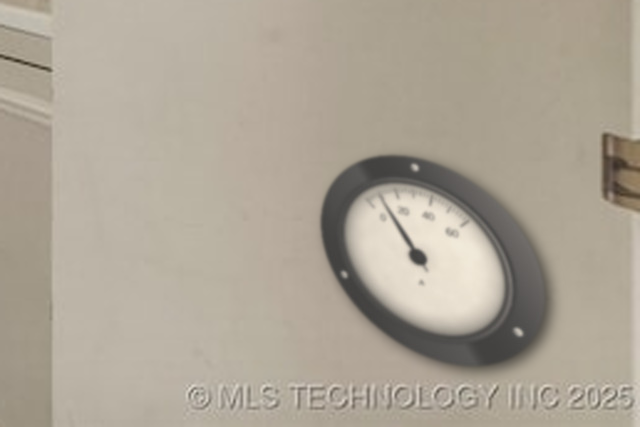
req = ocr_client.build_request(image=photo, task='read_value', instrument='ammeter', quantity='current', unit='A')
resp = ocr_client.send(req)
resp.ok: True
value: 10 A
